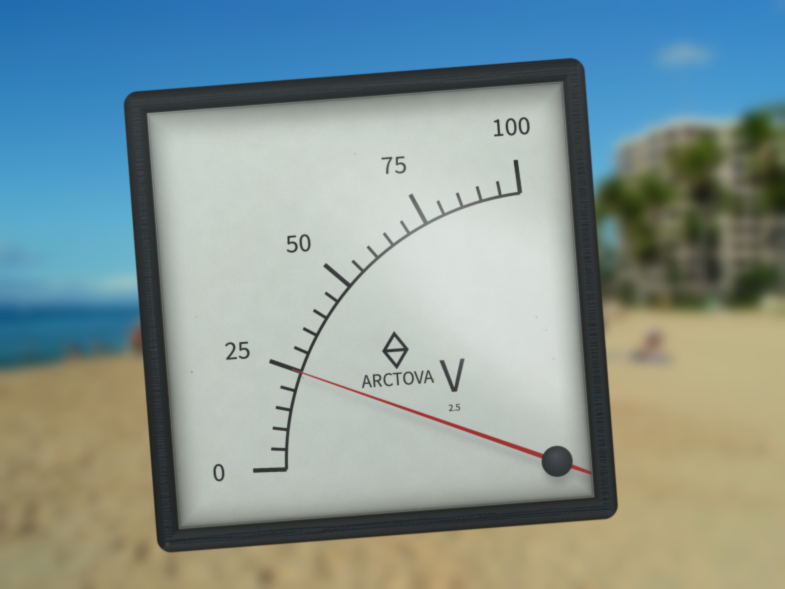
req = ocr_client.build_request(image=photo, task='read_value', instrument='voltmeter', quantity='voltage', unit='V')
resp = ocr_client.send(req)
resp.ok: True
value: 25 V
